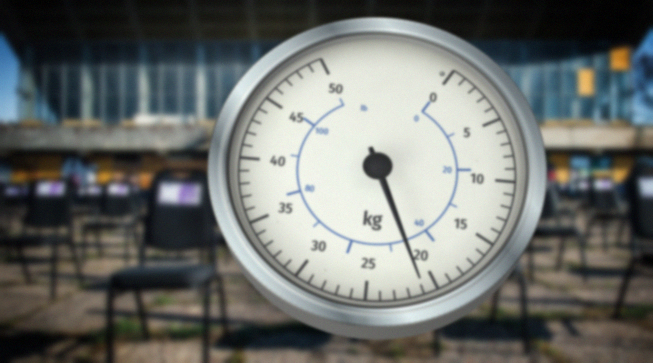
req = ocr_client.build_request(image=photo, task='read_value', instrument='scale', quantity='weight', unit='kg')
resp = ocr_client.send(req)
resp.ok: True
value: 21 kg
